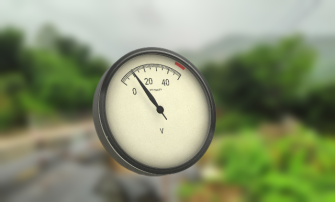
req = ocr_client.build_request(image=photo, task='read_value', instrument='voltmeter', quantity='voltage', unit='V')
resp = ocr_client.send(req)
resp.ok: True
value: 10 V
